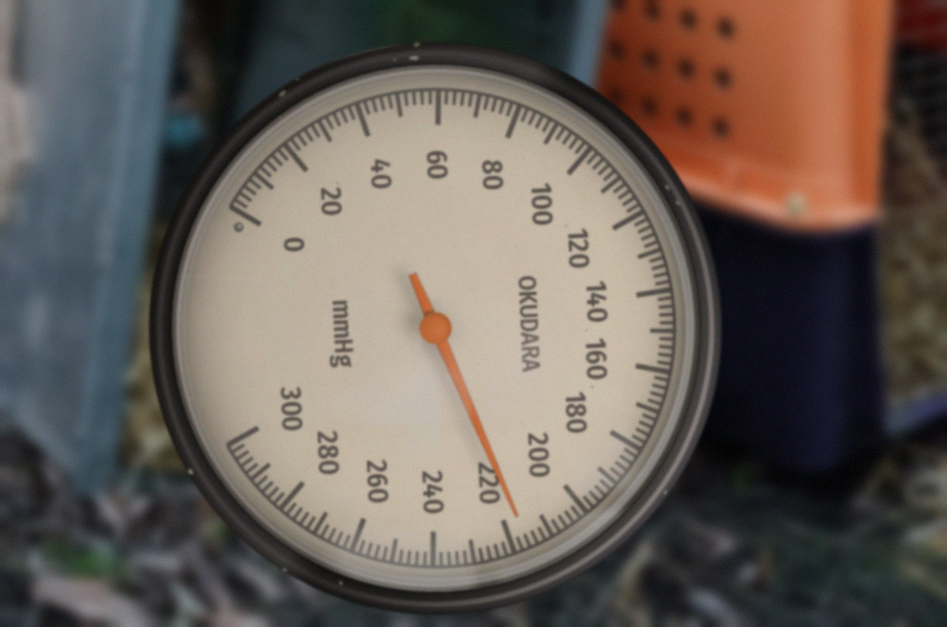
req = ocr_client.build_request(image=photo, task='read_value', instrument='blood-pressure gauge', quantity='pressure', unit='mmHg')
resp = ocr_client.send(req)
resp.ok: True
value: 216 mmHg
